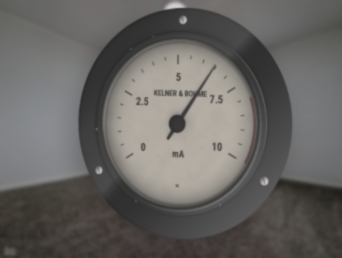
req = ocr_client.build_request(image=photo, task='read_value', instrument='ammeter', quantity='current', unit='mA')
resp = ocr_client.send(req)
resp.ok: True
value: 6.5 mA
